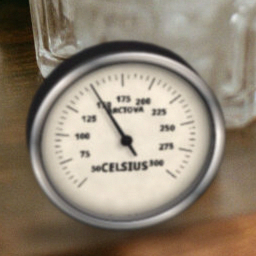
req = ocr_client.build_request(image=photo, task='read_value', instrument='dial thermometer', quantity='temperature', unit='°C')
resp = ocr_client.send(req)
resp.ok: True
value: 150 °C
